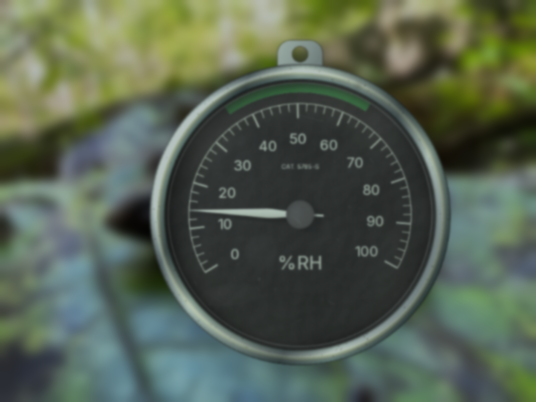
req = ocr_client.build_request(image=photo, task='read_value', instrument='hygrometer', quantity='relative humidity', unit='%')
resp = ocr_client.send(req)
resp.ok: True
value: 14 %
